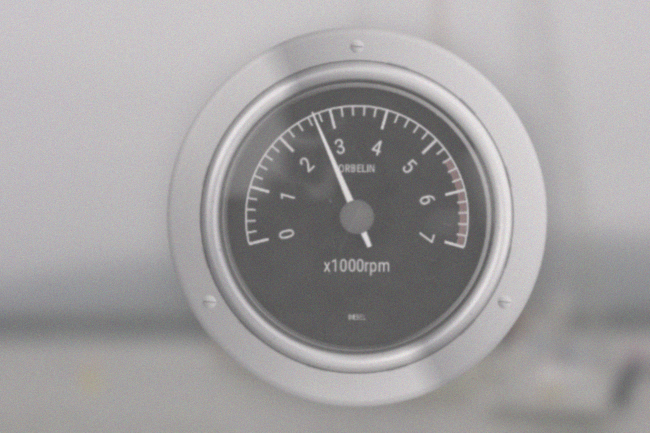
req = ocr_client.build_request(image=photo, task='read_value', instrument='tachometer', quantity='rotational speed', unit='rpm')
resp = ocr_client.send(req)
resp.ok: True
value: 2700 rpm
